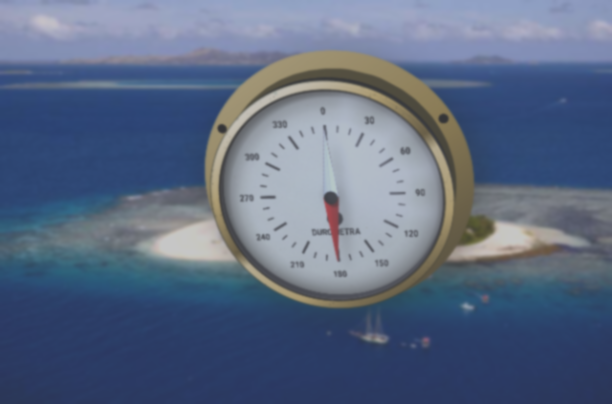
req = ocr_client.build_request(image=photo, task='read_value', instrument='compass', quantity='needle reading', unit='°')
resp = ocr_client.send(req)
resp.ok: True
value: 180 °
